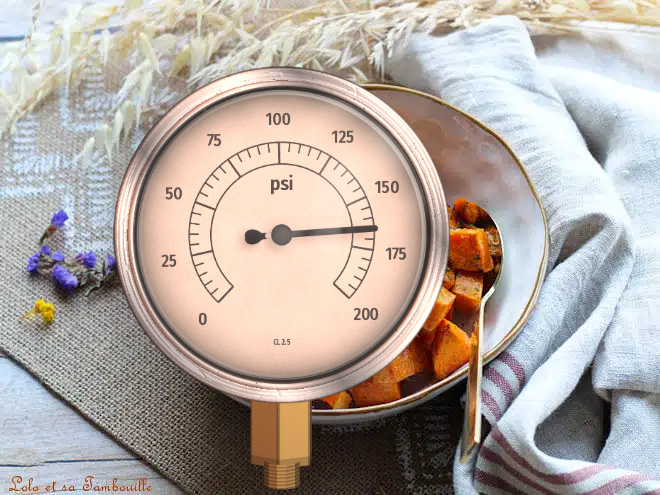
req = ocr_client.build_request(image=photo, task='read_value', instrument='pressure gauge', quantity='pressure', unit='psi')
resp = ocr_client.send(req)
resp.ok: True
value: 165 psi
